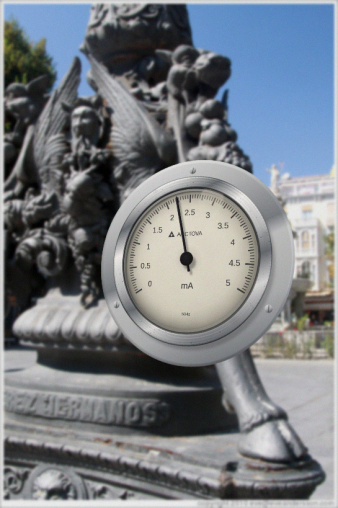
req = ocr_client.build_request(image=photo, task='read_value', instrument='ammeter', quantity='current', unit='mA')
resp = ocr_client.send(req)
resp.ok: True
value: 2.25 mA
